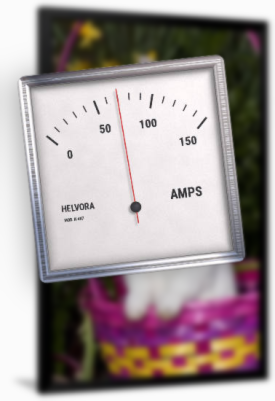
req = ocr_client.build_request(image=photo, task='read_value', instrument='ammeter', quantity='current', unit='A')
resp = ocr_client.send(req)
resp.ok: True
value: 70 A
